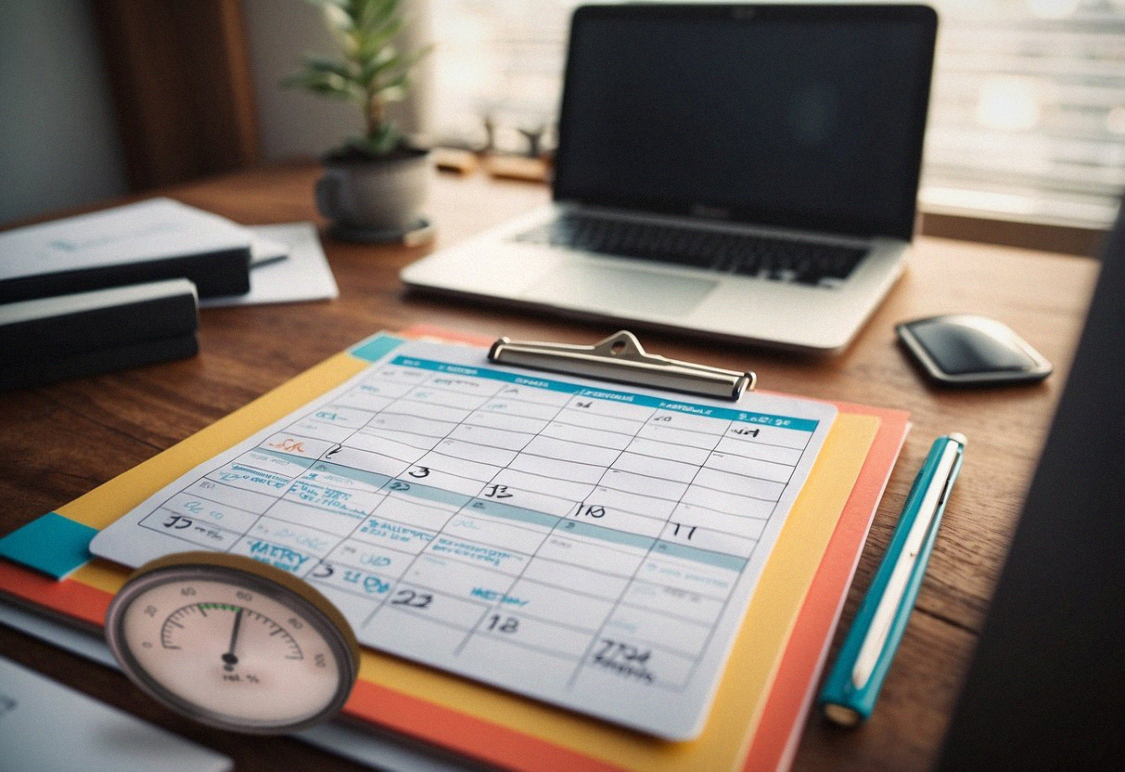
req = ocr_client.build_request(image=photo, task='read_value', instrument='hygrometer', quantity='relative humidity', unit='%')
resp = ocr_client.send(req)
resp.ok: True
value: 60 %
